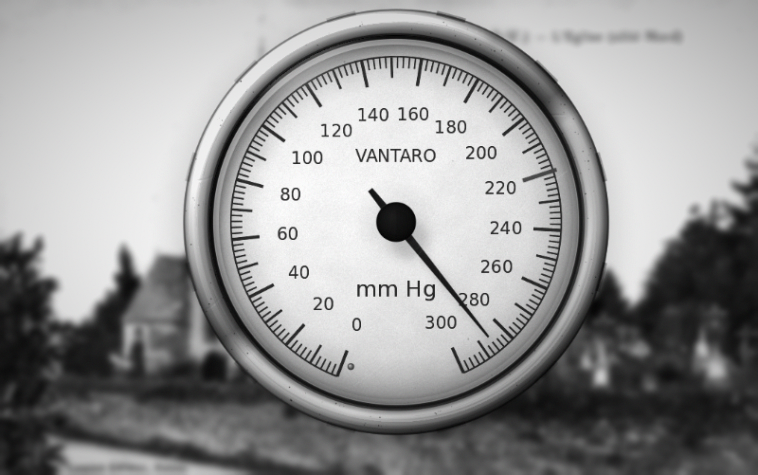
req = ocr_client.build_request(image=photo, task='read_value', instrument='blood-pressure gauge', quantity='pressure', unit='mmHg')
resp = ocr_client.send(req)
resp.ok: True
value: 286 mmHg
